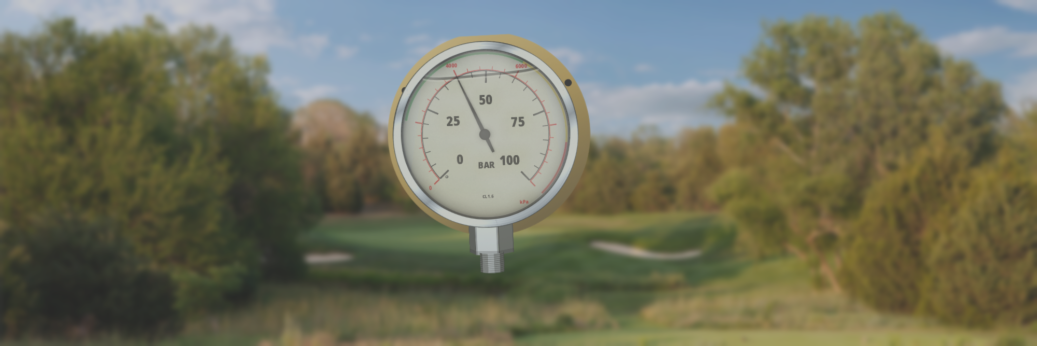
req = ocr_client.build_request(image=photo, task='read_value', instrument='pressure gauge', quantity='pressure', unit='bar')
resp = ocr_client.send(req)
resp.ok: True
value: 40 bar
